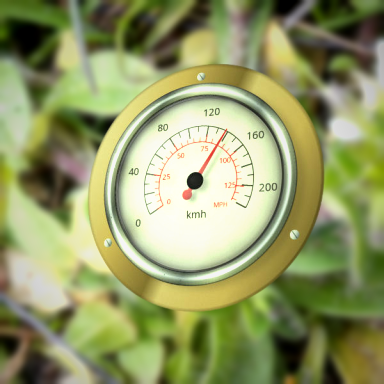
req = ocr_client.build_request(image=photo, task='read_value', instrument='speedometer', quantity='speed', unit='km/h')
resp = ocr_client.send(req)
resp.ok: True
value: 140 km/h
